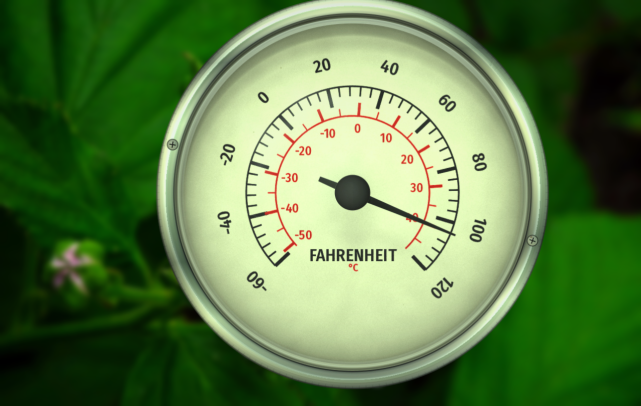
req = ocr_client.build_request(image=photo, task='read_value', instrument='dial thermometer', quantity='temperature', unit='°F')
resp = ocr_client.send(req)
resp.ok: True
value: 104 °F
